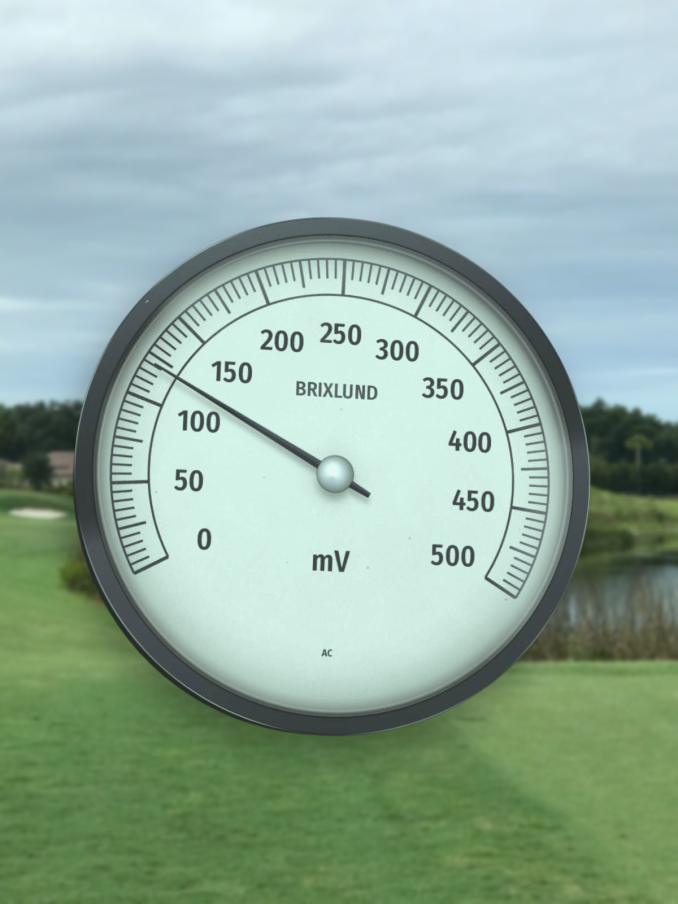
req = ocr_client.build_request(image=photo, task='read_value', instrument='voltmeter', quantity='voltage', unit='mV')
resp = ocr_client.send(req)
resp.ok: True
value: 120 mV
